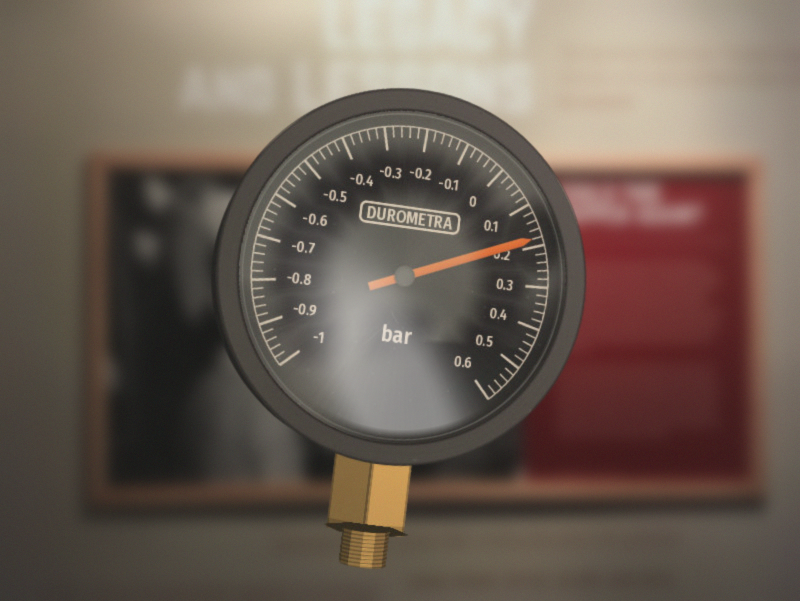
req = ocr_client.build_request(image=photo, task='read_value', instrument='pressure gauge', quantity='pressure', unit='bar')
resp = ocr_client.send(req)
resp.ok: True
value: 0.18 bar
